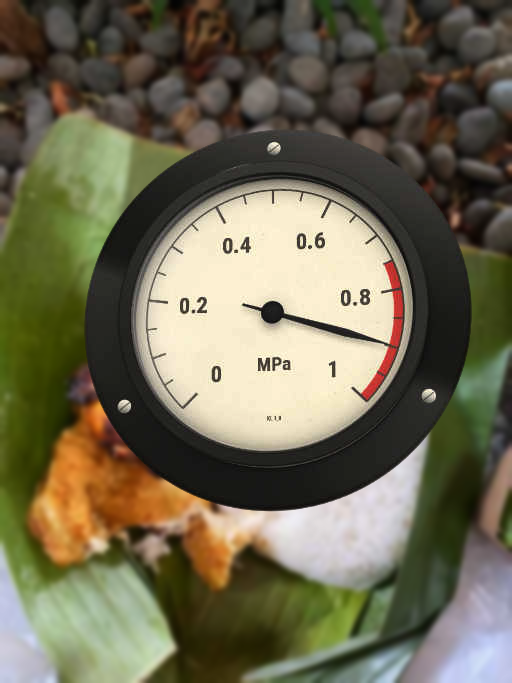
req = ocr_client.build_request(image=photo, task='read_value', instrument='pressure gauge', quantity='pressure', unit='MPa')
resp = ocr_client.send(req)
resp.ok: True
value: 0.9 MPa
